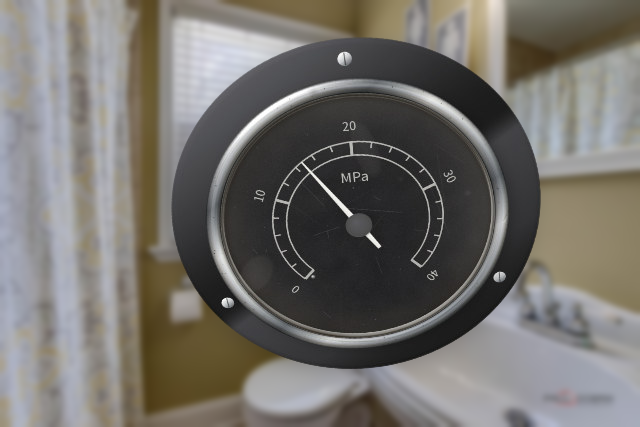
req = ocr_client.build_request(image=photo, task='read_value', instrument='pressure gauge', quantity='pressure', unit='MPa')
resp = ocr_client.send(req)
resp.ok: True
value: 15 MPa
